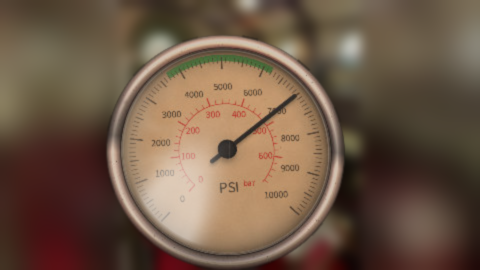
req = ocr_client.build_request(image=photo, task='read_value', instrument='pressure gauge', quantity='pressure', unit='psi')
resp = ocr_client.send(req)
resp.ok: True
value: 7000 psi
